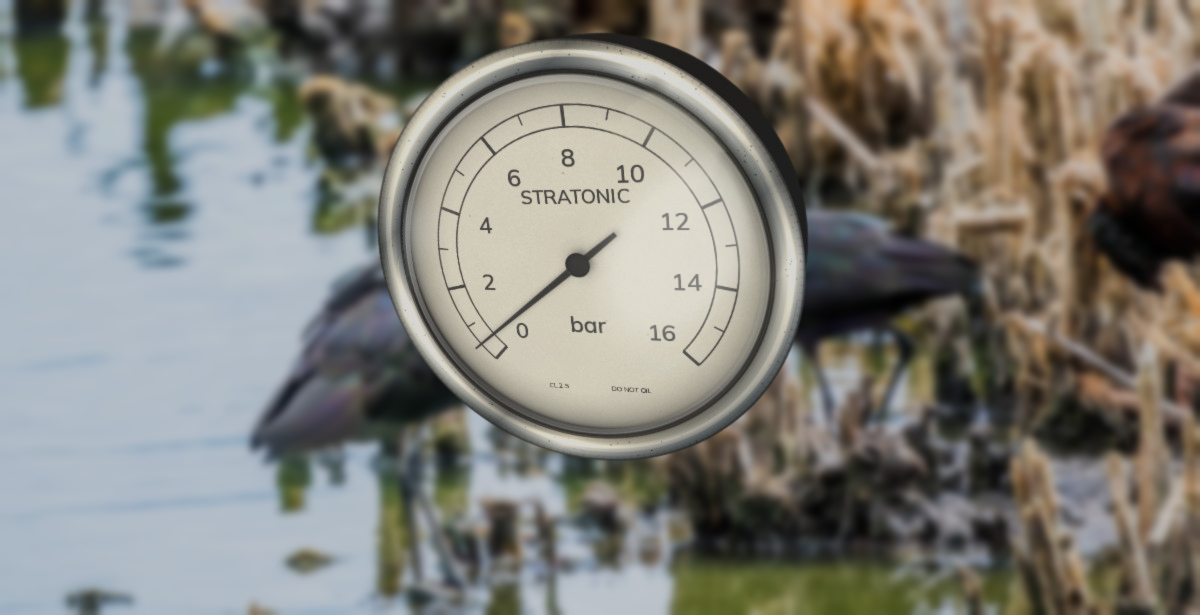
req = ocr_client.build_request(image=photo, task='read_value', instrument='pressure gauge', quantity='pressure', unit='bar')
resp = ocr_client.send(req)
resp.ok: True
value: 0.5 bar
